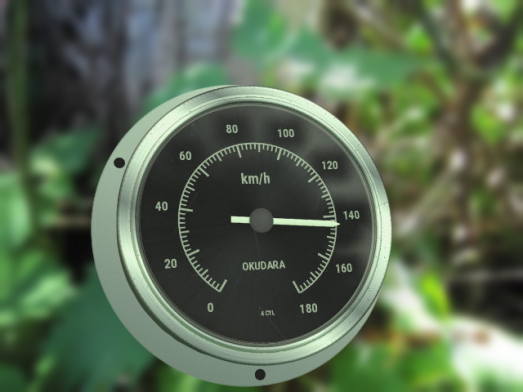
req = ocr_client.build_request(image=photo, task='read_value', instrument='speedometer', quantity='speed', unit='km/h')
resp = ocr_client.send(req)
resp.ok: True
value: 144 km/h
